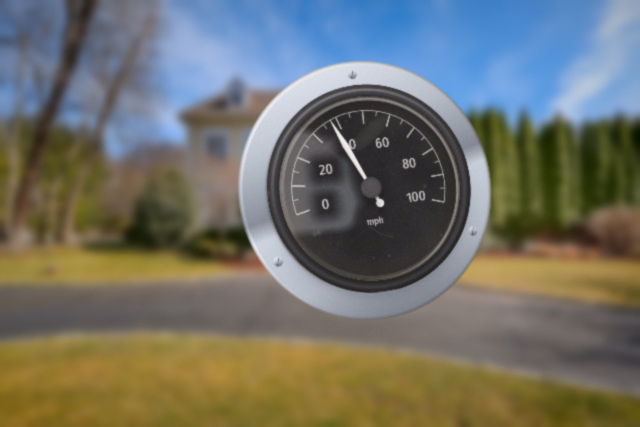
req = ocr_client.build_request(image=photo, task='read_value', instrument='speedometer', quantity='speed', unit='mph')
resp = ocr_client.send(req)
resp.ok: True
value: 37.5 mph
